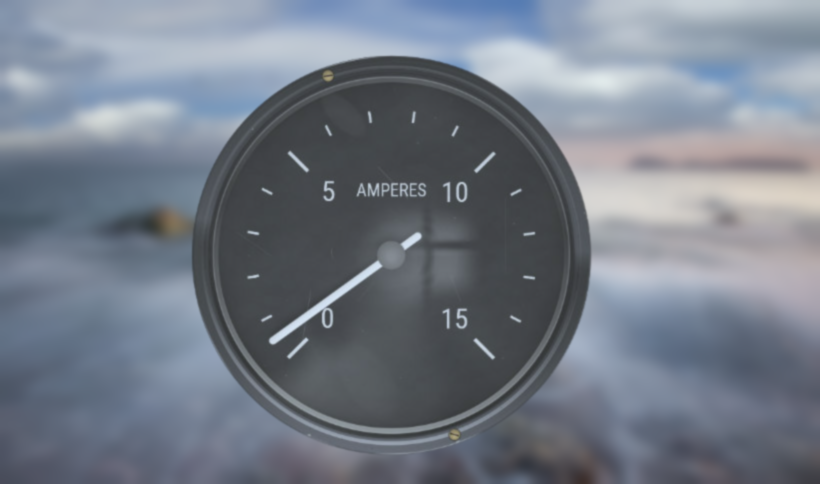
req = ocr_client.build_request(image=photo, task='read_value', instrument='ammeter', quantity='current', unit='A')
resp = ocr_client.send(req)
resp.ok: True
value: 0.5 A
